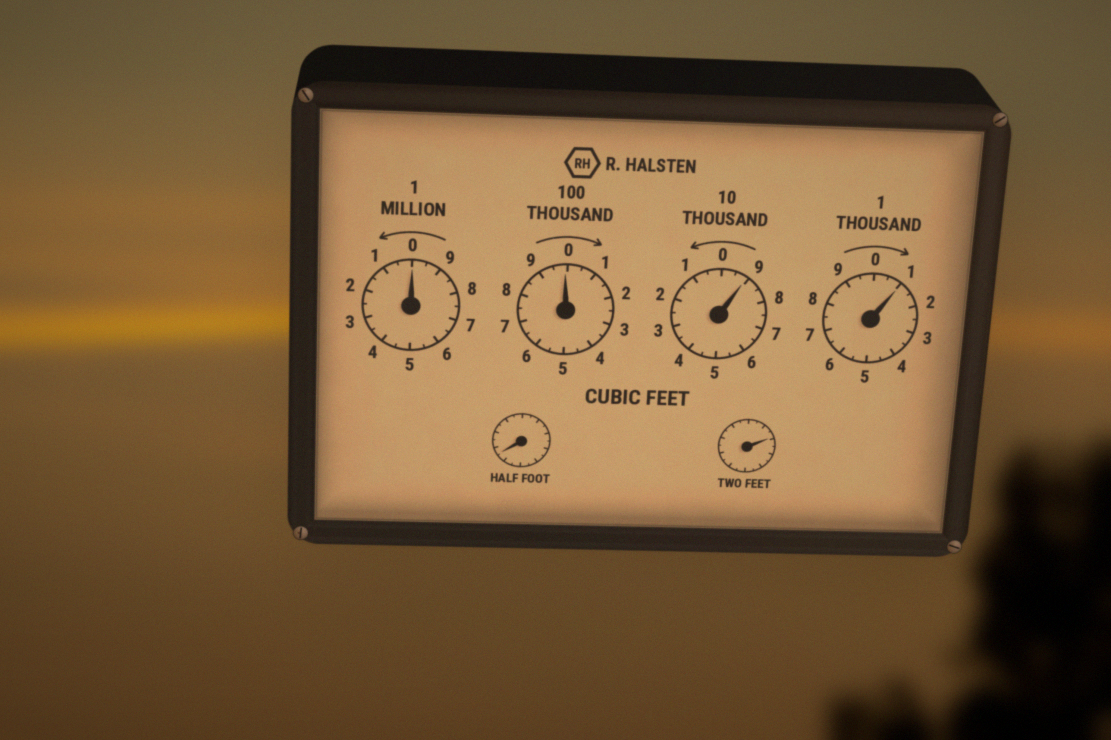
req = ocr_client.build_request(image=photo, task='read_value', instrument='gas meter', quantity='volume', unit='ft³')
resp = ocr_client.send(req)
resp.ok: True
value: 999100 ft³
